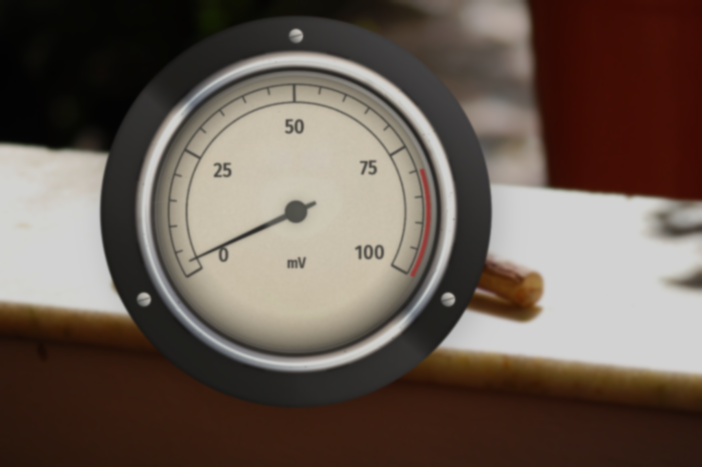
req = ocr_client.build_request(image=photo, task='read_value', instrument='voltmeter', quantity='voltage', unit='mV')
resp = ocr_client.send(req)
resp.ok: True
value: 2.5 mV
